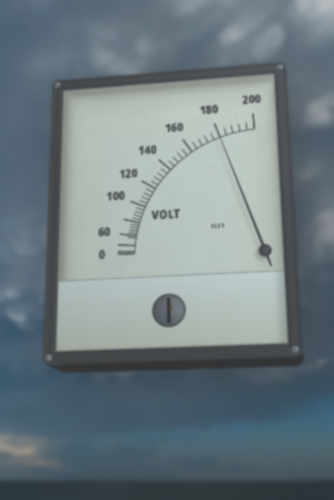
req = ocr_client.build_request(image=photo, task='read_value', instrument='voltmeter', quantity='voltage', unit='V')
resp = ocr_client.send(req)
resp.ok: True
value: 180 V
